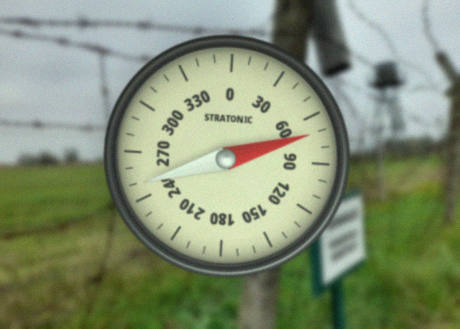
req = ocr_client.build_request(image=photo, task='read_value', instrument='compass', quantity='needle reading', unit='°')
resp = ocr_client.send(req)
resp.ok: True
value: 70 °
